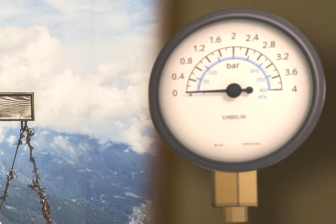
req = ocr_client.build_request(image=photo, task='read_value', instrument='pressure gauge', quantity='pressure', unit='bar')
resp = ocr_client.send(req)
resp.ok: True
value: 0 bar
